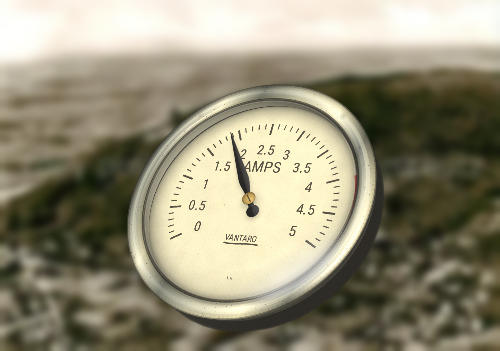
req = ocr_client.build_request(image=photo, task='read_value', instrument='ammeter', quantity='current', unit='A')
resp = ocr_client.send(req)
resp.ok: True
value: 1.9 A
